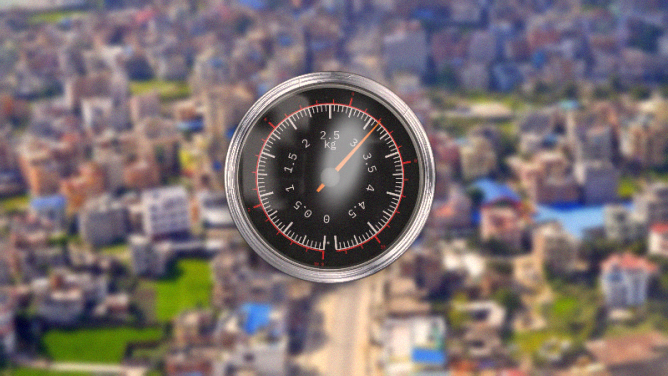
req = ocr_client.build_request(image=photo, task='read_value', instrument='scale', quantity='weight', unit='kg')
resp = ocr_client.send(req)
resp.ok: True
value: 3.1 kg
